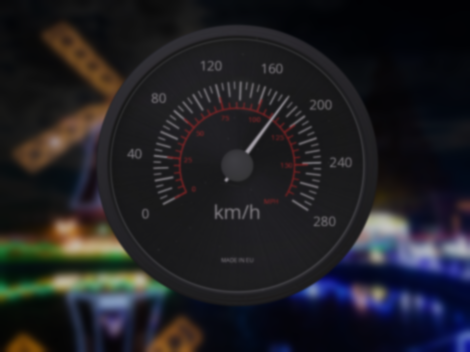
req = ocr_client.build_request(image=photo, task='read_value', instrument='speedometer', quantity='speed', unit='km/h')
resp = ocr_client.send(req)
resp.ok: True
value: 180 km/h
